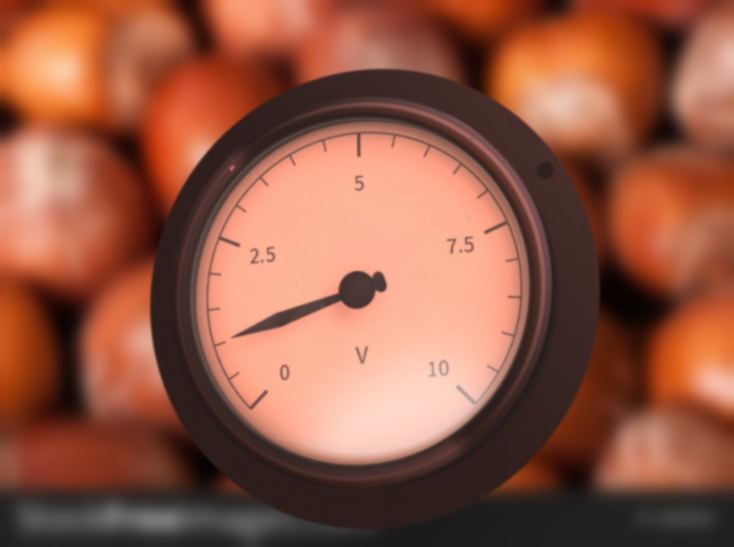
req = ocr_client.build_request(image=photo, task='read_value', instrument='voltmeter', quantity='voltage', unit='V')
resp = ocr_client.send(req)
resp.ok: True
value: 1 V
